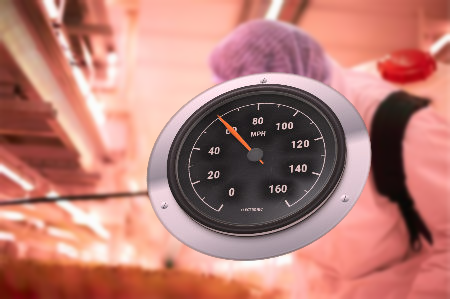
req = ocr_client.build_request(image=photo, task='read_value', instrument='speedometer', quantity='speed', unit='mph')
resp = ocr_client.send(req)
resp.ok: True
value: 60 mph
